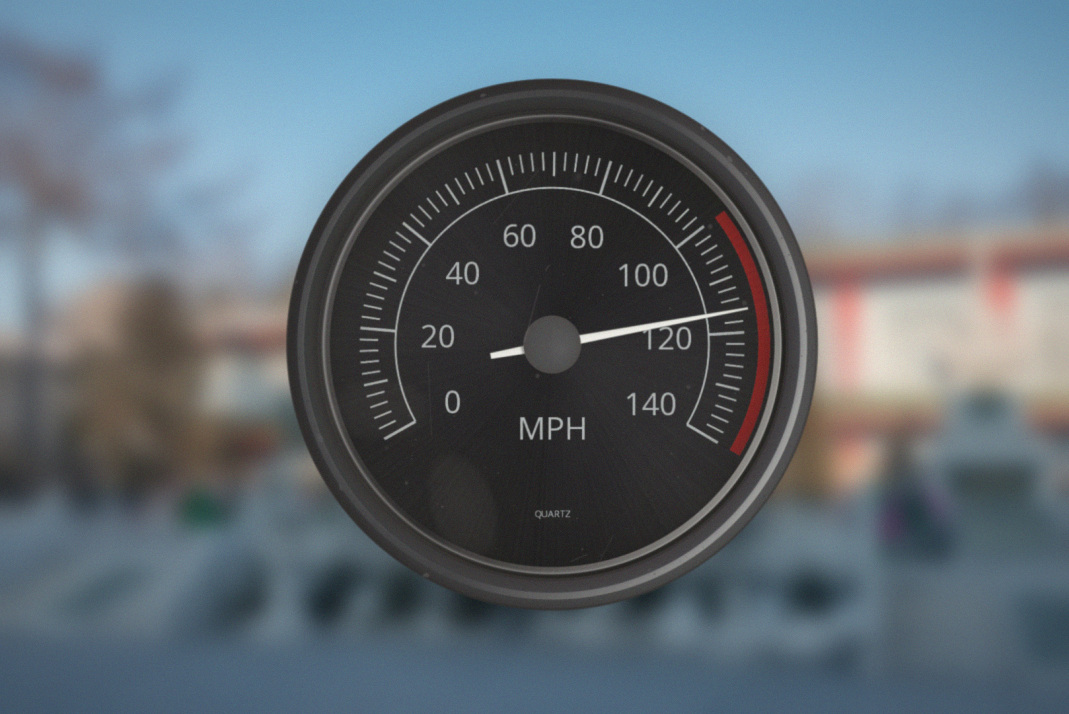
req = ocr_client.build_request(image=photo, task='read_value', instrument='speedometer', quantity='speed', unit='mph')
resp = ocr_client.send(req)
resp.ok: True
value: 116 mph
